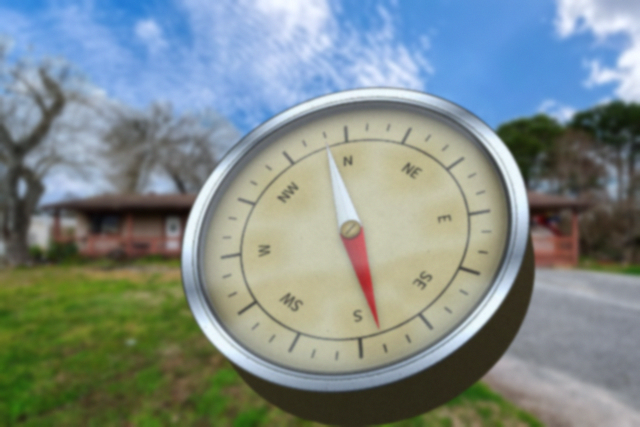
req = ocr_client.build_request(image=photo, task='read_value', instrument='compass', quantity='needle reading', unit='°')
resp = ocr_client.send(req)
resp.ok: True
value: 170 °
